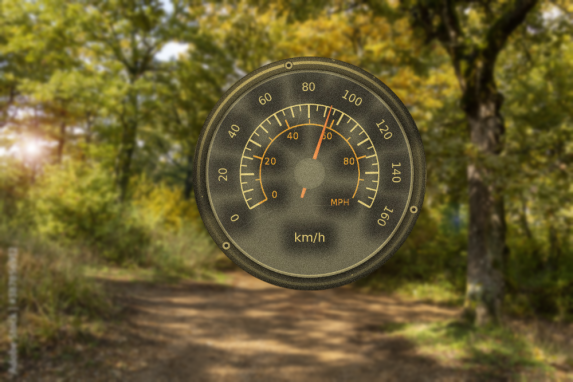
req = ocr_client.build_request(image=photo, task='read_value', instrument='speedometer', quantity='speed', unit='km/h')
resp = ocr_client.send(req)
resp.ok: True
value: 92.5 km/h
